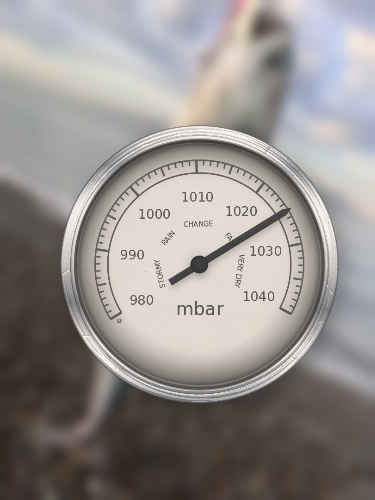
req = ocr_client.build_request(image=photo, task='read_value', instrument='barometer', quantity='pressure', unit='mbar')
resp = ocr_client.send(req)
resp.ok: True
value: 1025 mbar
